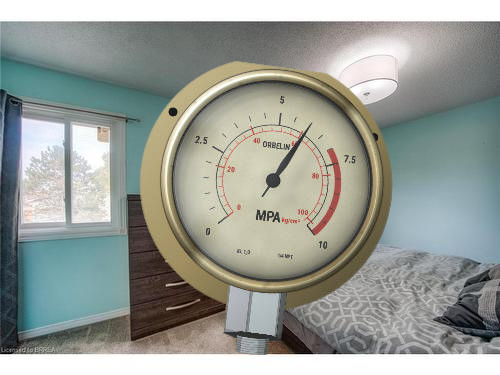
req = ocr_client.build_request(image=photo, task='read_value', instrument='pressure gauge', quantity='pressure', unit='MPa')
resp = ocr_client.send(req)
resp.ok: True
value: 6 MPa
